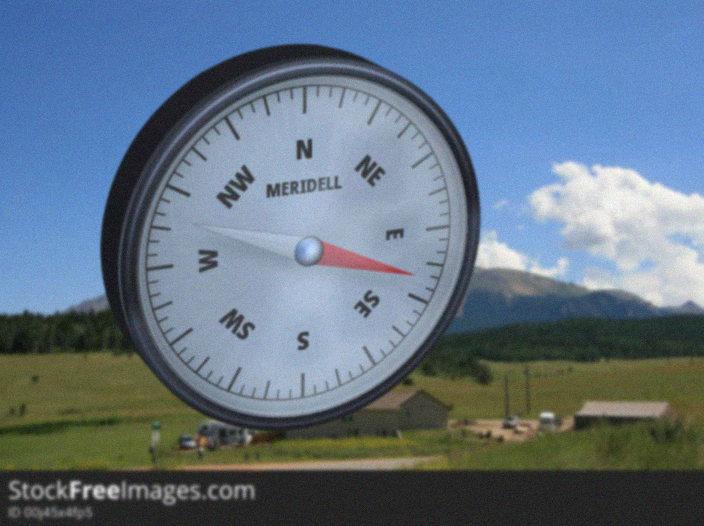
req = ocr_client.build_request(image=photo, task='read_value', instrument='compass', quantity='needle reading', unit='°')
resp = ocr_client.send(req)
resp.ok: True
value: 110 °
